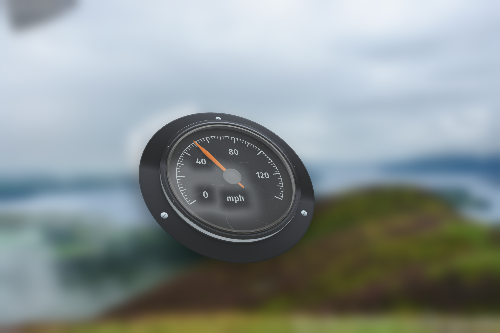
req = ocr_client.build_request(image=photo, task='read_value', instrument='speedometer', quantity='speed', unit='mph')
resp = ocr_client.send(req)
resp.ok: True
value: 50 mph
